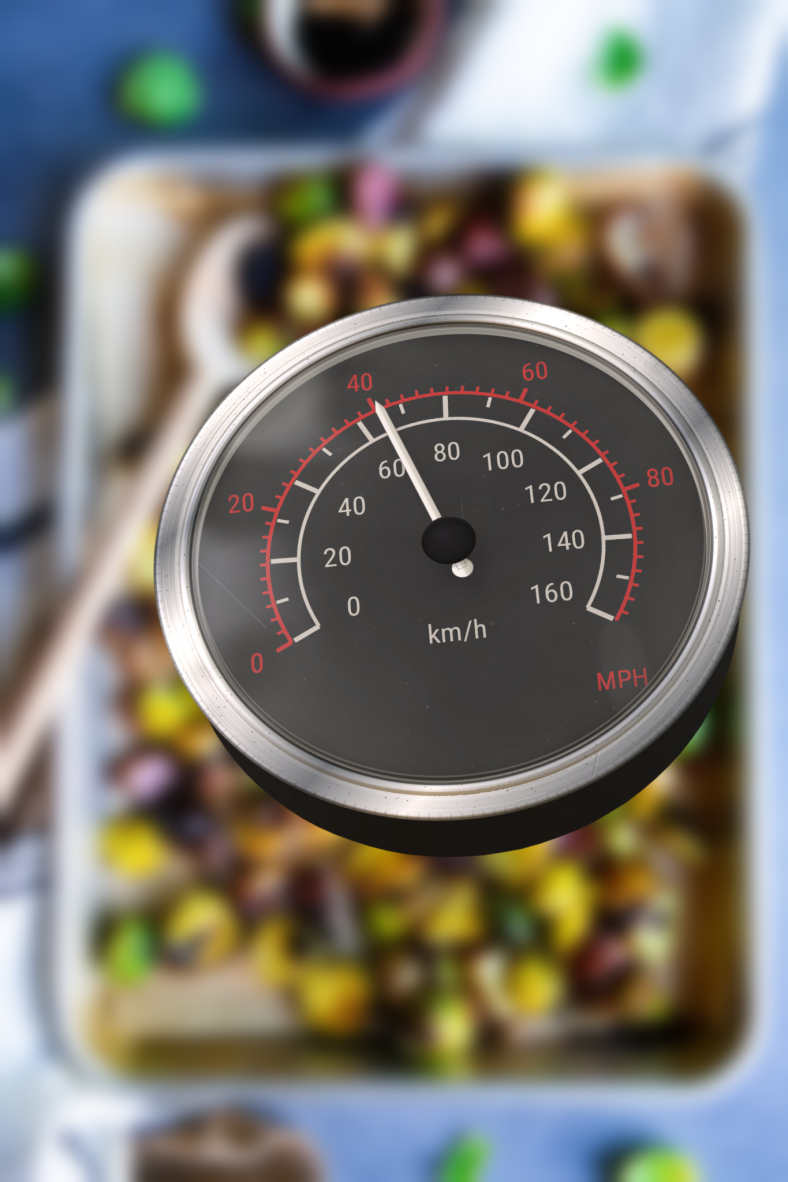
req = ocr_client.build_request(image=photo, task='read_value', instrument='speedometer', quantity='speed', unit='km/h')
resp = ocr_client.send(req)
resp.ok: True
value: 65 km/h
